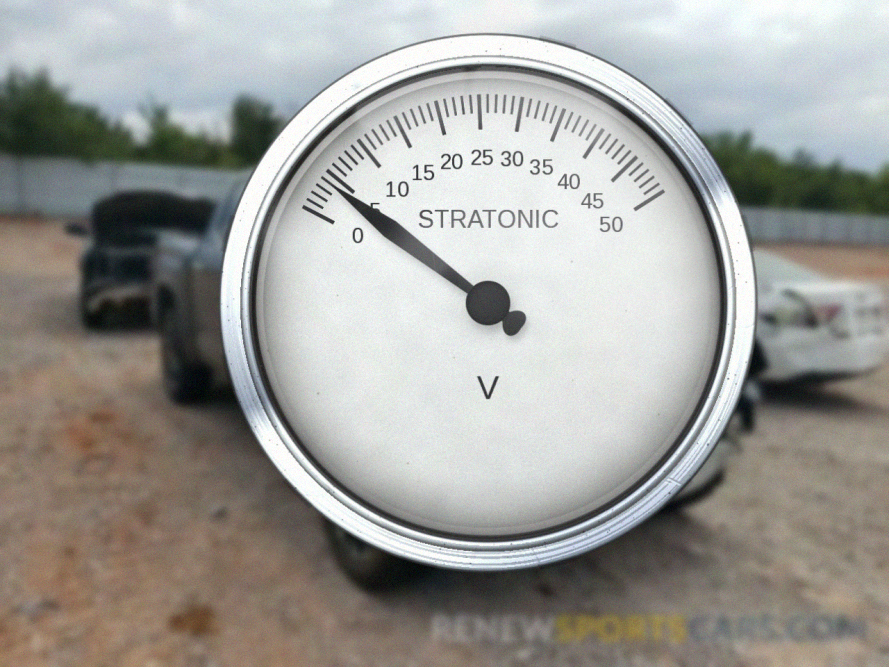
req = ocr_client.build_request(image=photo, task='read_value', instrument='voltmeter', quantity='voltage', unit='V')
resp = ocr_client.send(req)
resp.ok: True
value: 4 V
